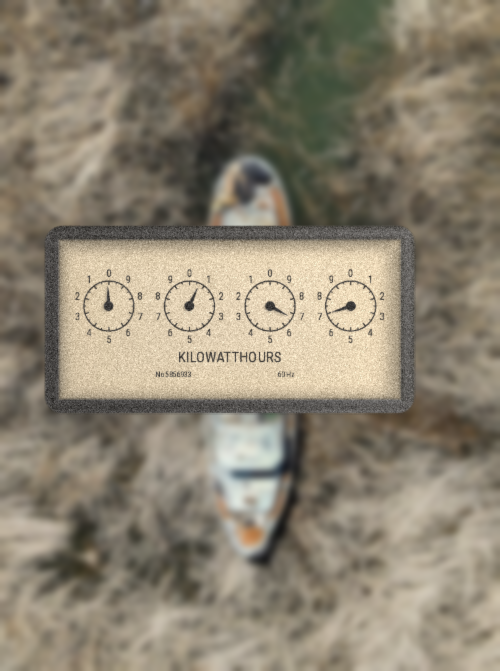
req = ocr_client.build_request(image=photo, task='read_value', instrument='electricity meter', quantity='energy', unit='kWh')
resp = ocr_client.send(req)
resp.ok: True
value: 67 kWh
